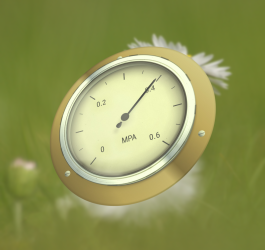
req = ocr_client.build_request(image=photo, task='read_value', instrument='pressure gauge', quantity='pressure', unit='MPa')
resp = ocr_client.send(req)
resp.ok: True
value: 0.4 MPa
